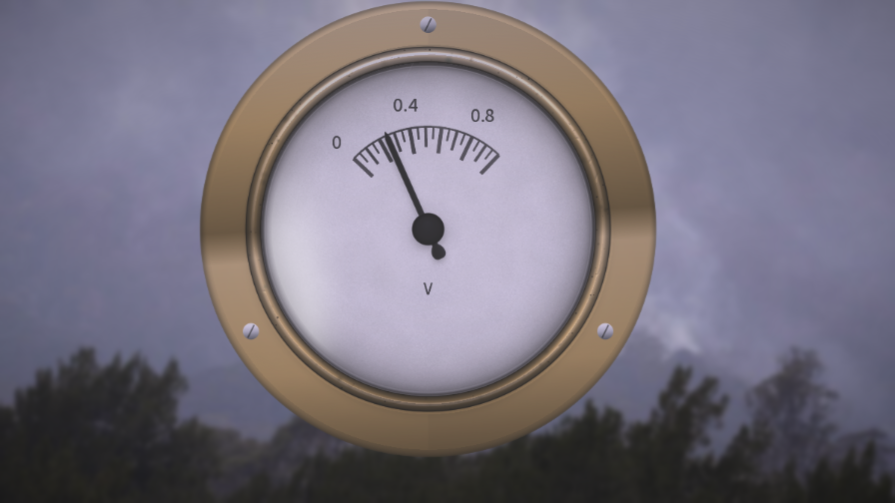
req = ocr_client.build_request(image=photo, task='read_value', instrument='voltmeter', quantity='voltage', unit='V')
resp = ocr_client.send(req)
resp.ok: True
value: 0.25 V
